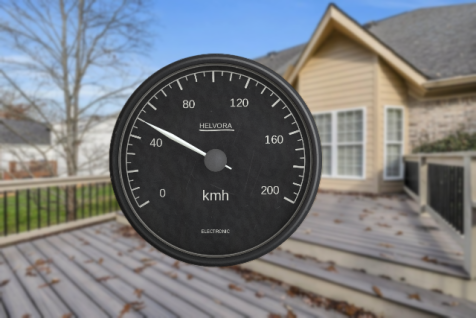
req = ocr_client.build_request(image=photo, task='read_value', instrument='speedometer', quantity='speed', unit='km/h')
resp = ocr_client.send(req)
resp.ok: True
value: 50 km/h
